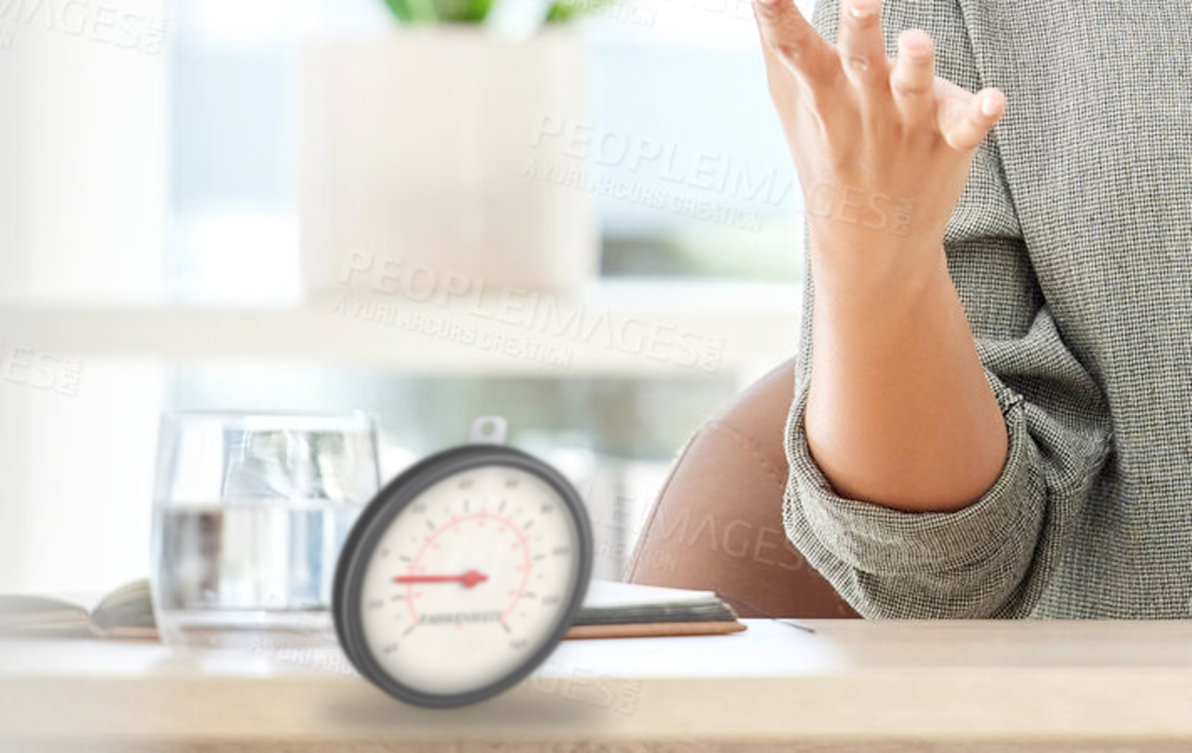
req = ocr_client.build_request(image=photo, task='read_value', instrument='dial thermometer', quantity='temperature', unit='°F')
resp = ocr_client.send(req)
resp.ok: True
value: -10 °F
